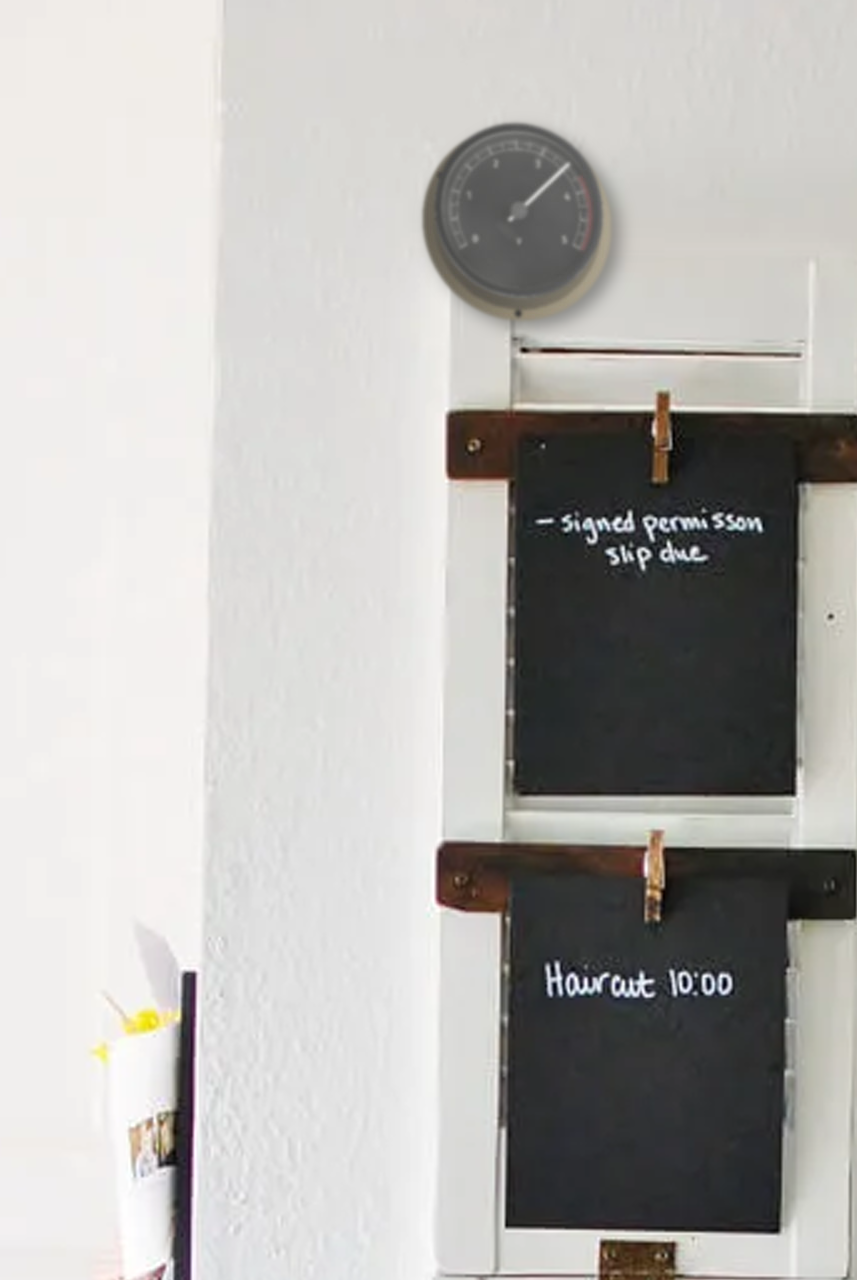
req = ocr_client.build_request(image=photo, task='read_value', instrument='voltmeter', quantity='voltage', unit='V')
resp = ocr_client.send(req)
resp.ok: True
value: 3.5 V
